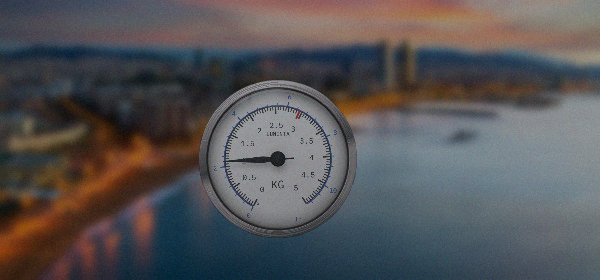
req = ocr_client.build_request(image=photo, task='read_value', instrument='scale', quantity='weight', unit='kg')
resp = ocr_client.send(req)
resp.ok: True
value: 1 kg
